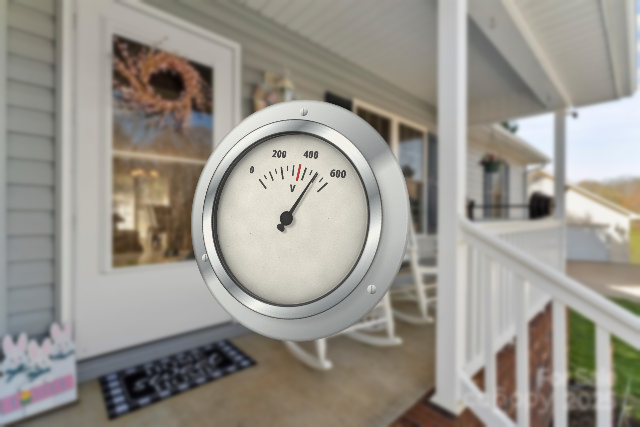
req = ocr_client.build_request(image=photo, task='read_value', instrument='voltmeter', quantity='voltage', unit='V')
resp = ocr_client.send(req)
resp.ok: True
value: 500 V
